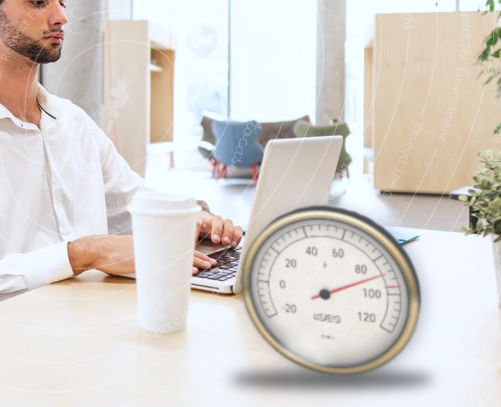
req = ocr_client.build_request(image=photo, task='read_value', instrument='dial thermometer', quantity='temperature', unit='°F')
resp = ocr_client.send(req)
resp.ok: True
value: 88 °F
